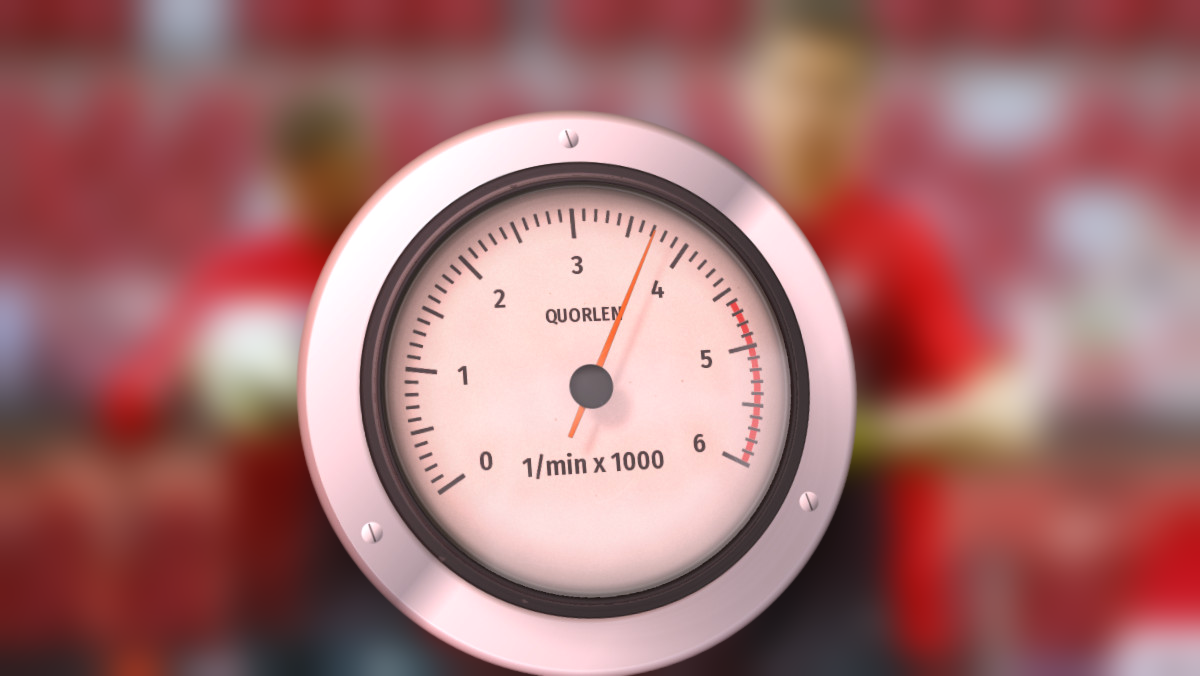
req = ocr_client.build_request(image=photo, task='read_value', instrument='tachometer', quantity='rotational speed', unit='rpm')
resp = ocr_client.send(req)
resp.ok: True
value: 3700 rpm
